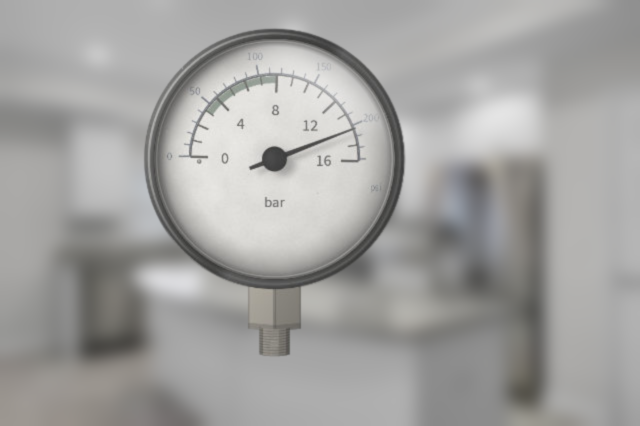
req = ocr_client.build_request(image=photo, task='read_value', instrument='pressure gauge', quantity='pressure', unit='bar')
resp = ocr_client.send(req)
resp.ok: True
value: 14 bar
